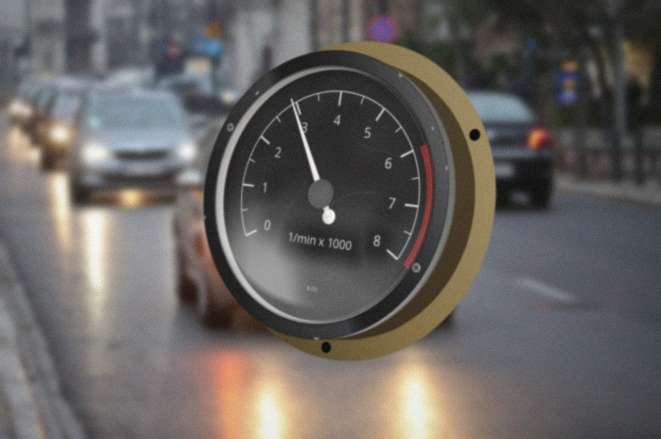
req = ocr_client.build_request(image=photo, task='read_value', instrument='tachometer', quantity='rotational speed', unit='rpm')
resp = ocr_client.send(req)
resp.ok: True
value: 3000 rpm
